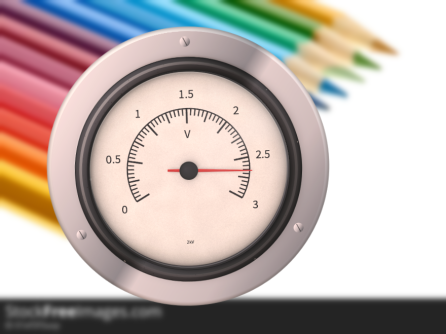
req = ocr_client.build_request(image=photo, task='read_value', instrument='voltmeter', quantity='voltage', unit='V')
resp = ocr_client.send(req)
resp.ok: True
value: 2.65 V
